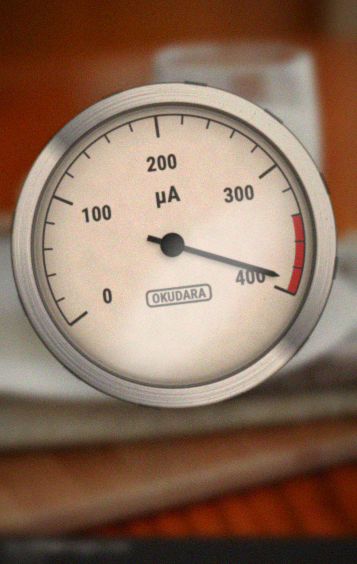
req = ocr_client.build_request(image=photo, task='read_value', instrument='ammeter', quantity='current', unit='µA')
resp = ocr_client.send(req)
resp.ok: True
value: 390 µA
